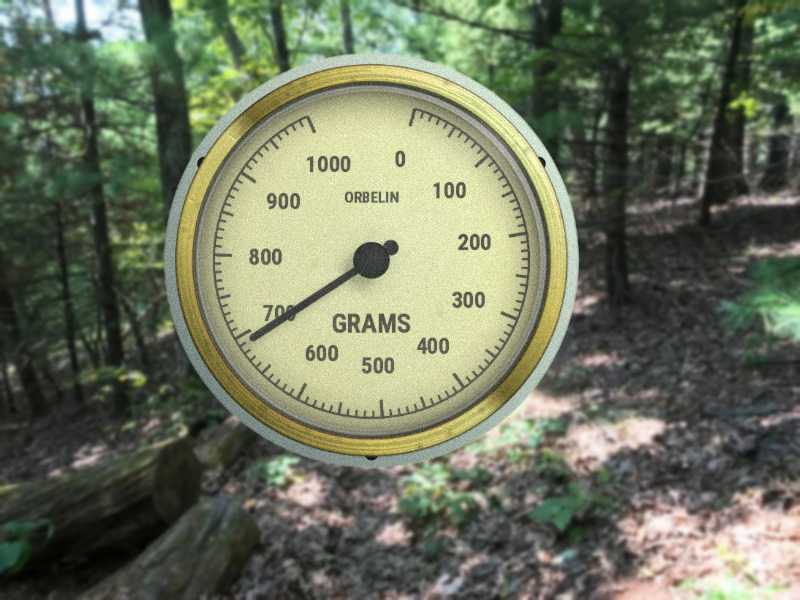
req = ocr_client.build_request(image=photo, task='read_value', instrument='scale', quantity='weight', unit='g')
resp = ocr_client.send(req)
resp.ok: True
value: 690 g
